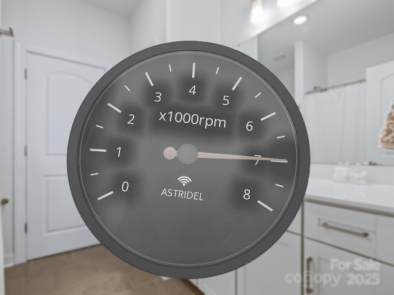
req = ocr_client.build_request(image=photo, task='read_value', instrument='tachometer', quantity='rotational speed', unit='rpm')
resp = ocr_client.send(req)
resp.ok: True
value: 7000 rpm
